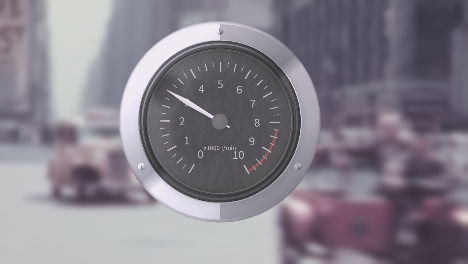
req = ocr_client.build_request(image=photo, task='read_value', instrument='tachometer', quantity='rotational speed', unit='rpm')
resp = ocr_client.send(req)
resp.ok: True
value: 3000 rpm
